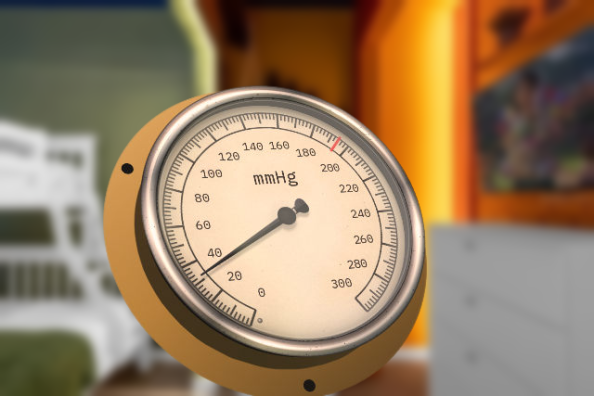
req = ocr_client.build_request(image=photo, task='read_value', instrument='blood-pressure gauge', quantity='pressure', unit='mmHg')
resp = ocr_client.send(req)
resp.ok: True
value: 32 mmHg
